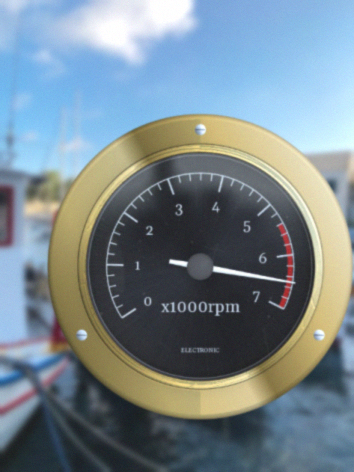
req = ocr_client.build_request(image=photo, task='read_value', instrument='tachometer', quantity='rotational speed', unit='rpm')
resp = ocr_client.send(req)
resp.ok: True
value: 6500 rpm
